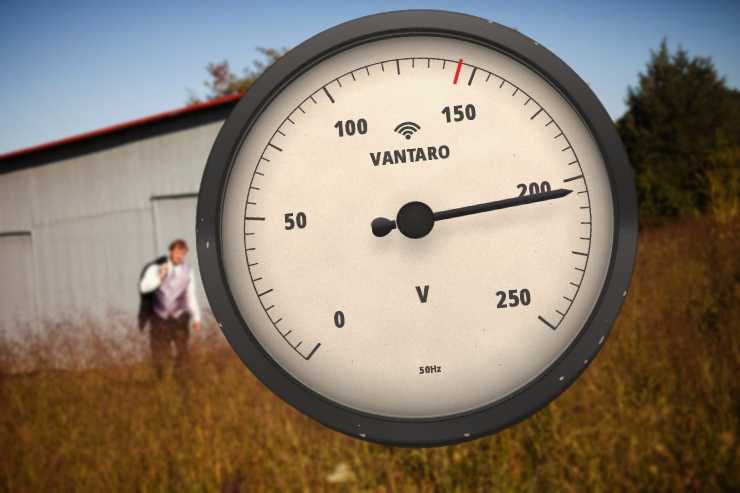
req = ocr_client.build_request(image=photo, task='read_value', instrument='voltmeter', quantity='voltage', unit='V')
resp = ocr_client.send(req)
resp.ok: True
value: 205 V
